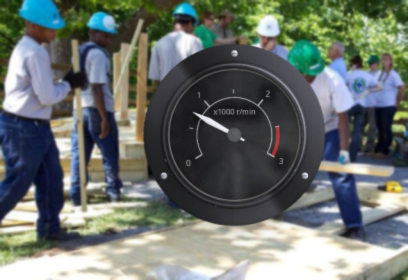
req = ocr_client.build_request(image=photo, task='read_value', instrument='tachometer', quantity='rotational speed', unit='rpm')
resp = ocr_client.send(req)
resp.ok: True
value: 750 rpm
